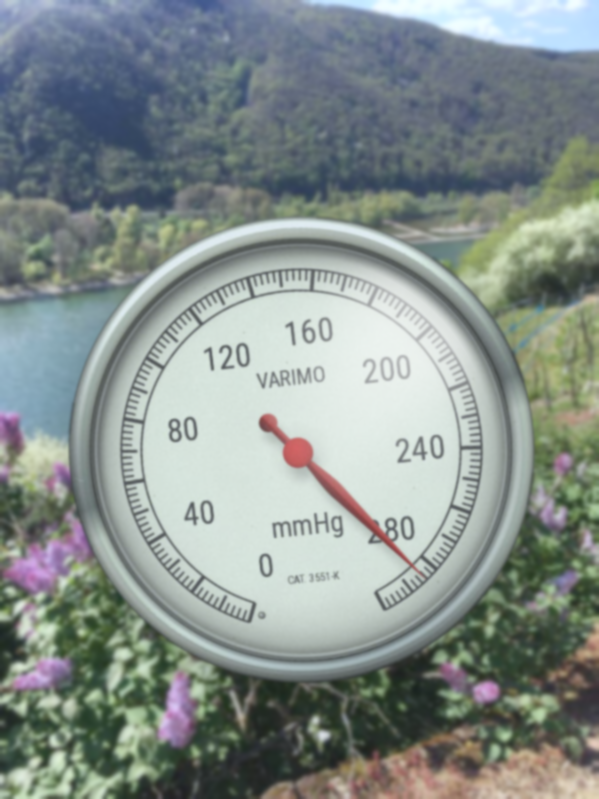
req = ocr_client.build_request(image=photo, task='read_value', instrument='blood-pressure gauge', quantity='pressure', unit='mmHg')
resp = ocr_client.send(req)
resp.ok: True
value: 284 mmHg
